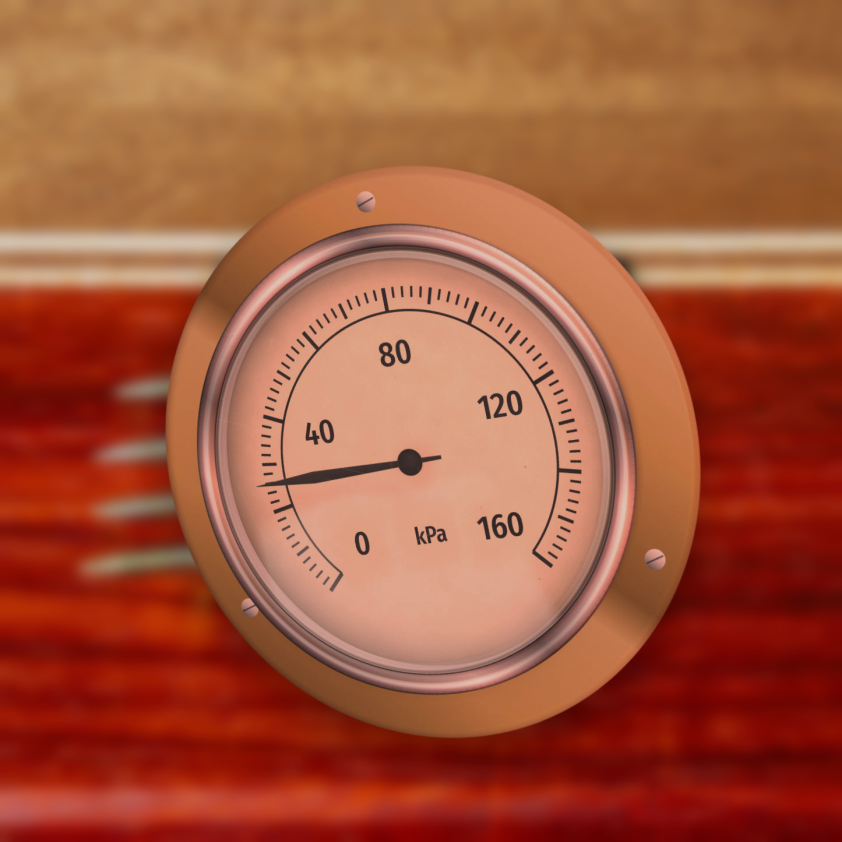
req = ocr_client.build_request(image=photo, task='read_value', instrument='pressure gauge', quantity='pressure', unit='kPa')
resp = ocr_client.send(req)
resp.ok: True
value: 26 kPa
